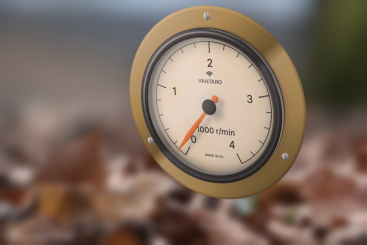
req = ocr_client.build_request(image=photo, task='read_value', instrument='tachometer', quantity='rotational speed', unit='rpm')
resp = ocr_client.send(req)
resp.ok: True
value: 100 rpm
